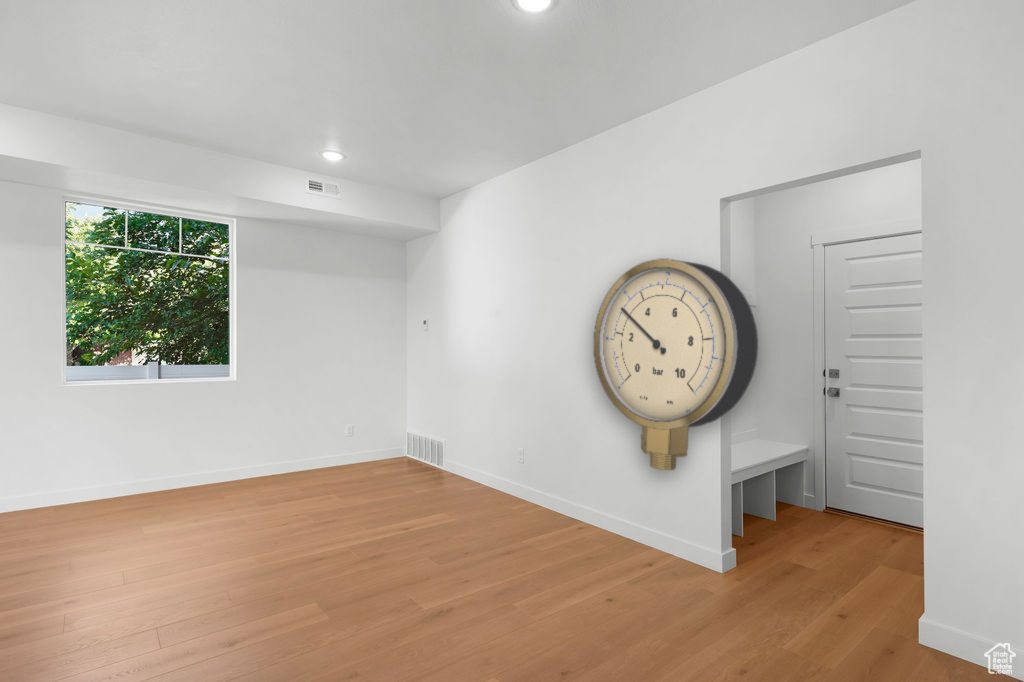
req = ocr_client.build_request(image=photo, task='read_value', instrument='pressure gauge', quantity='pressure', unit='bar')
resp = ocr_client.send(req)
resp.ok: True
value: 3 bar
